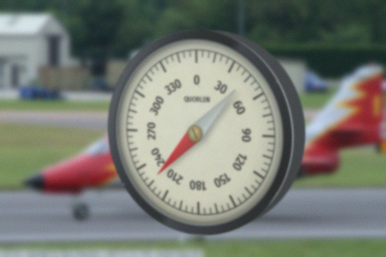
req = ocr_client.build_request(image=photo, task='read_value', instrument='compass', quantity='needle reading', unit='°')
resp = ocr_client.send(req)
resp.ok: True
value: 225 °
